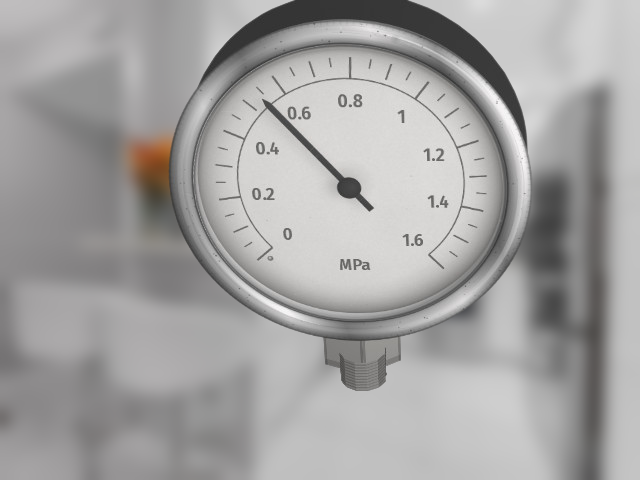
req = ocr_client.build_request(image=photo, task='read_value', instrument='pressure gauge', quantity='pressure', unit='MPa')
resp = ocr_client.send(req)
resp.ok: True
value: 0.55 MPa
